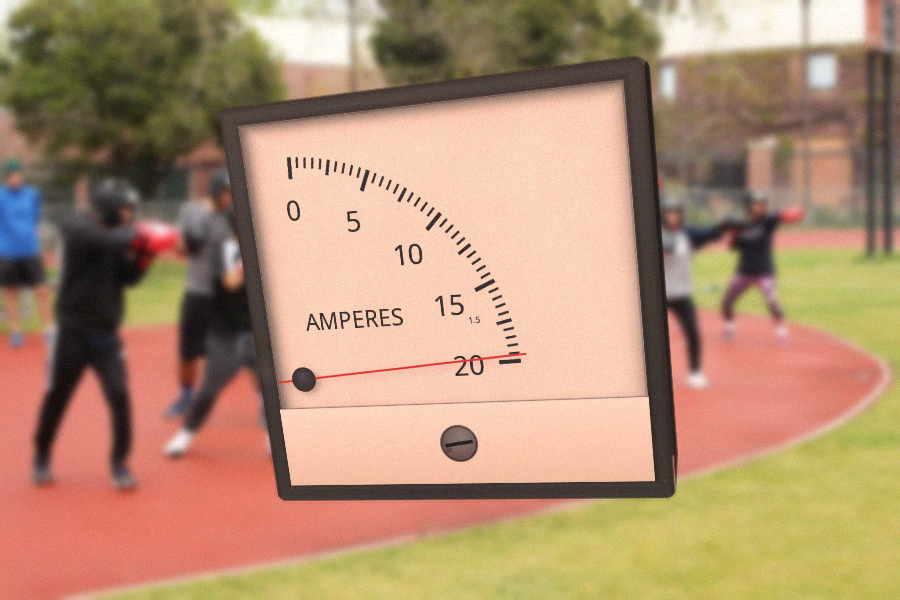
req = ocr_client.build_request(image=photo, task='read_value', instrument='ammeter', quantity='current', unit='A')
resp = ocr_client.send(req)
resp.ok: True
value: 19.5 A
